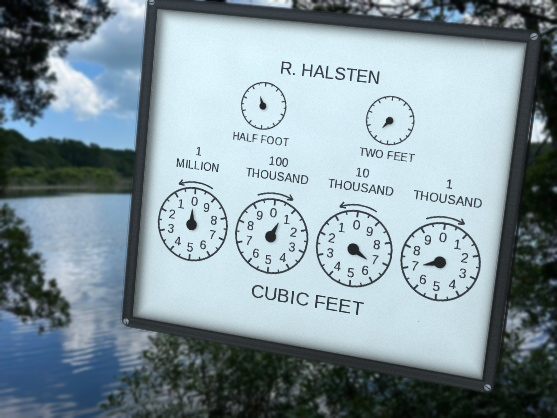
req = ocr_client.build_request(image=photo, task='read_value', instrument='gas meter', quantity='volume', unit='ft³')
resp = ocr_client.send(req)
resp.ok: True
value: 6700 ft³
